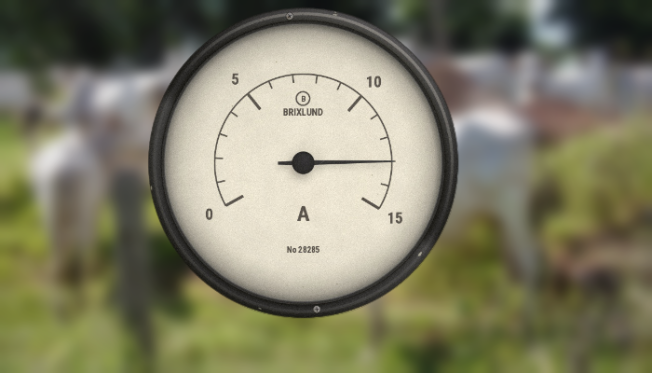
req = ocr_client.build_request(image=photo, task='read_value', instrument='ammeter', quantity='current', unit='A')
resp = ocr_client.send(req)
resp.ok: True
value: 13 A
